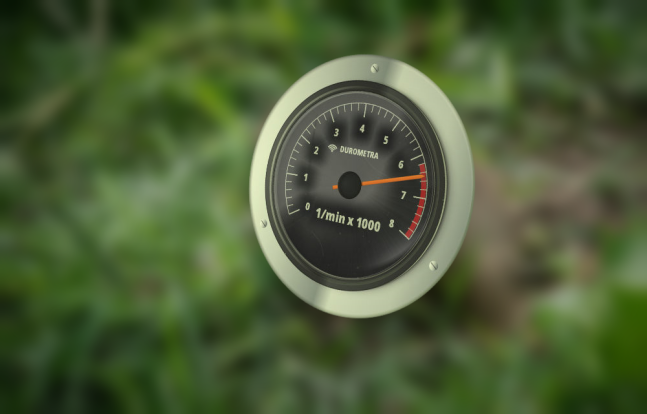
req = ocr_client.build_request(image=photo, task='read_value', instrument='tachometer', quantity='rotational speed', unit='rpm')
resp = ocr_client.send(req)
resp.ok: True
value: 6500 rpm
